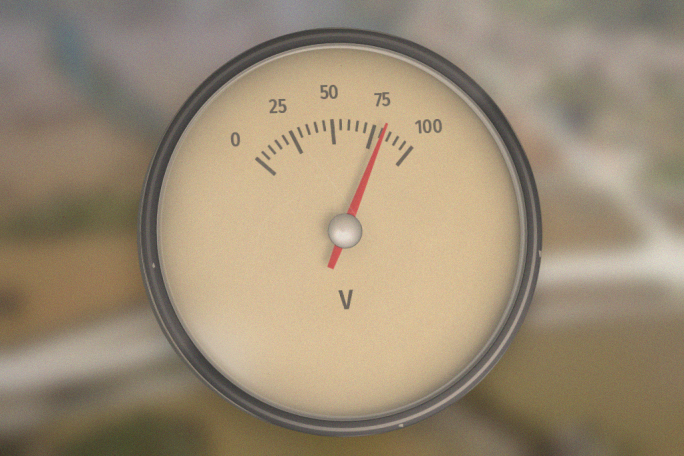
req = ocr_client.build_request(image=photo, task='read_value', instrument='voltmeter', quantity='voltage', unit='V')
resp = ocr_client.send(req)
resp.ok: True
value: 80 V
